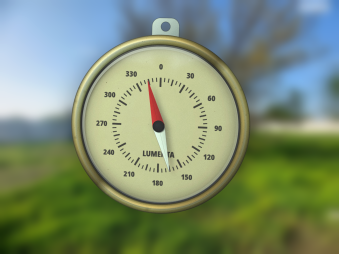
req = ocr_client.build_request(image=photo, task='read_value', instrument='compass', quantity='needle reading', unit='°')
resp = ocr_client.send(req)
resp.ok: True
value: 345 °
